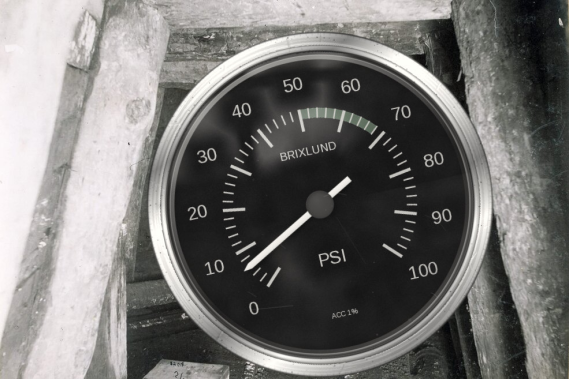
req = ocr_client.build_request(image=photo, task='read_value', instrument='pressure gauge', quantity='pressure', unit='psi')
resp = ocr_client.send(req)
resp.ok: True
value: 6 psi
